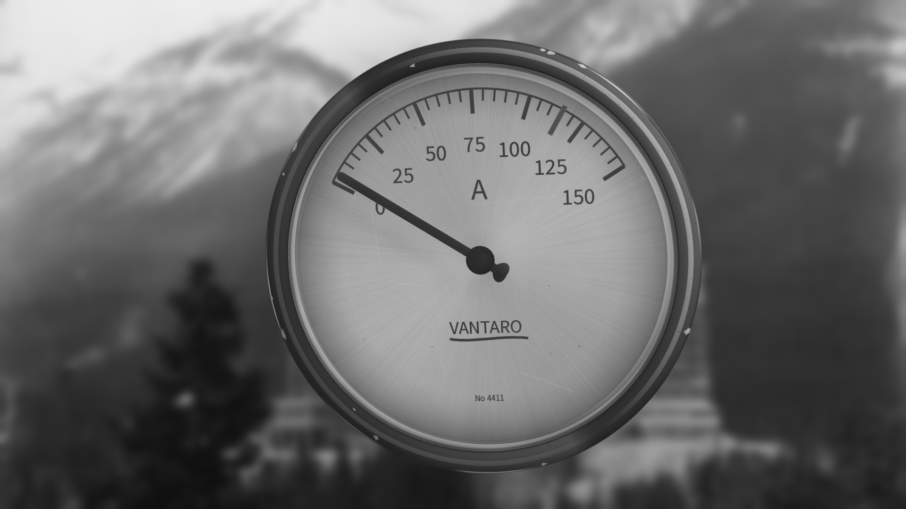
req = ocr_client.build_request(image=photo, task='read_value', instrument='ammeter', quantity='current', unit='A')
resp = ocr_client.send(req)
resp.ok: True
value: 5 A
